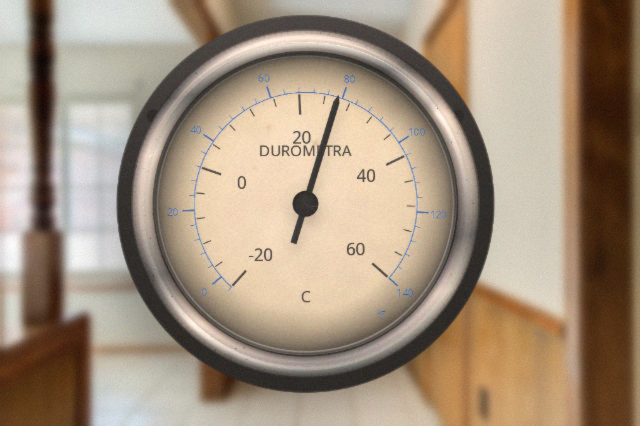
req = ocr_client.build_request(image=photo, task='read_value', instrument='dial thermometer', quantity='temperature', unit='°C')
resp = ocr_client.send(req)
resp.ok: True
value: 26 °C
